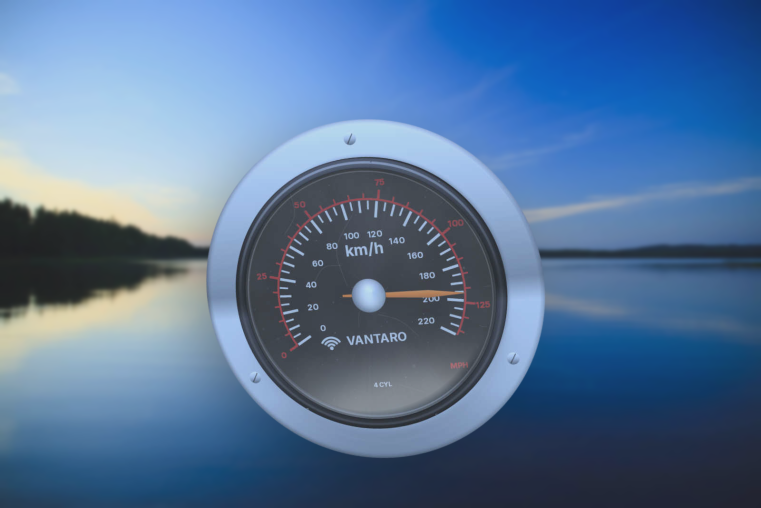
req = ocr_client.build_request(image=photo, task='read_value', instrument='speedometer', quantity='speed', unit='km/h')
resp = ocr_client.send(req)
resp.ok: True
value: 195 km/h
